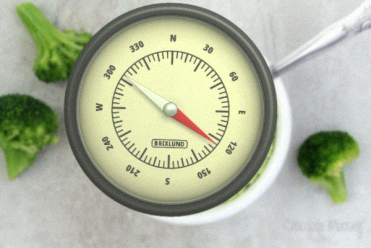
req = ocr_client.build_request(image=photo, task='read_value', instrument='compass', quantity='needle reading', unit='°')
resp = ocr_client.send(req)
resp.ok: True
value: 125 °
